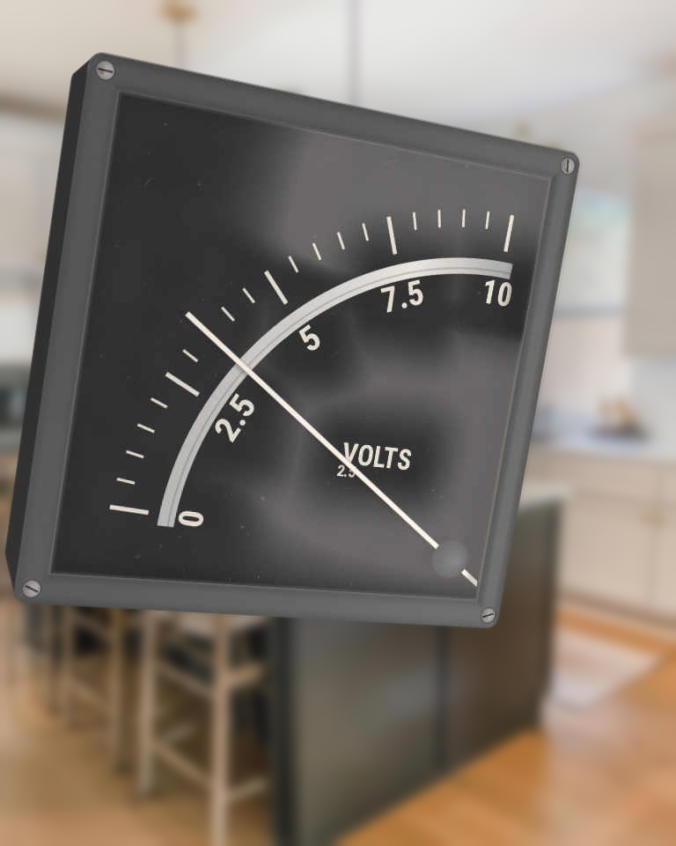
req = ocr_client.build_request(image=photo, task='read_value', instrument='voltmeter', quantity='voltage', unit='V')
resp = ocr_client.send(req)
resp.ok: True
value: 3.5 V
